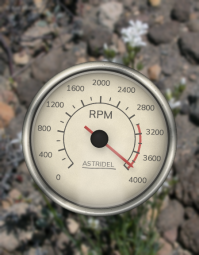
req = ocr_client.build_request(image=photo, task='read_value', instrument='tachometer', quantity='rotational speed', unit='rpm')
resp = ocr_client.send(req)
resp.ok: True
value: 3900 rpm
